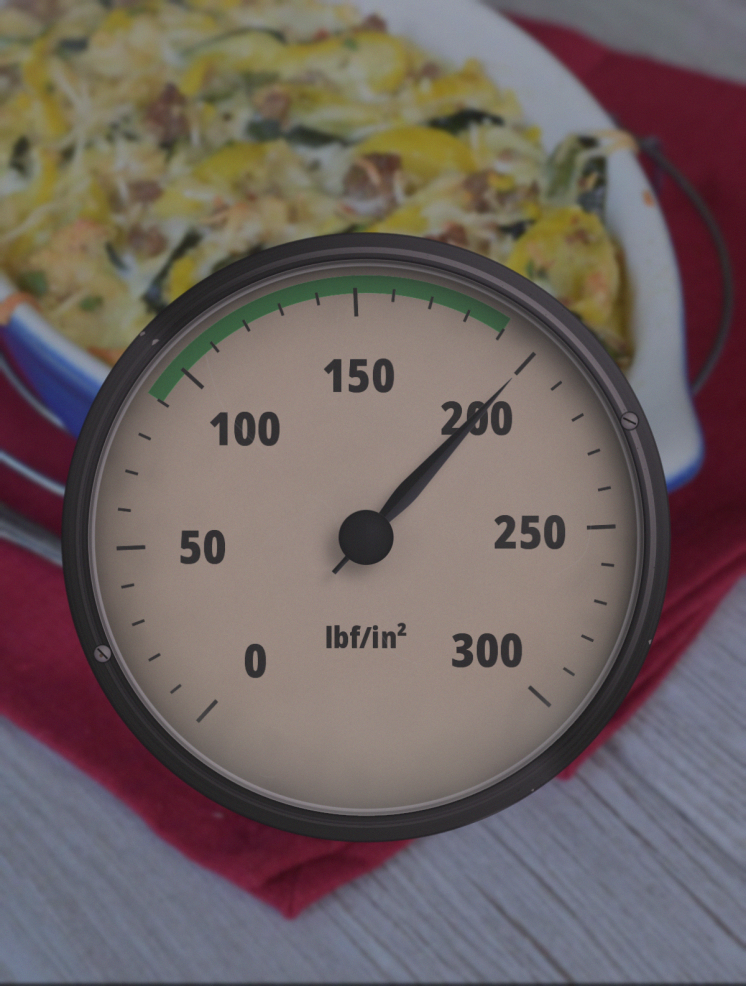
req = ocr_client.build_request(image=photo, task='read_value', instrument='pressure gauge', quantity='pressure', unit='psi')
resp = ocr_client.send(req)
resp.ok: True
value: 200 psi
